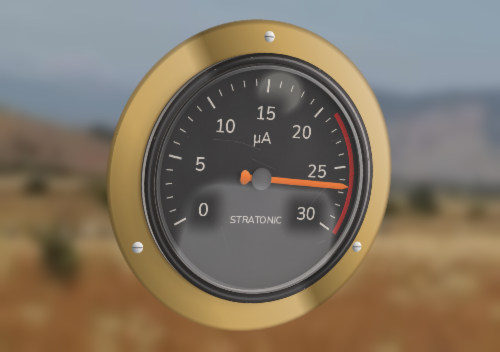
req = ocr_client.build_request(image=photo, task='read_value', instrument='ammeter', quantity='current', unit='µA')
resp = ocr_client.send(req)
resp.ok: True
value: 26.5 µA
